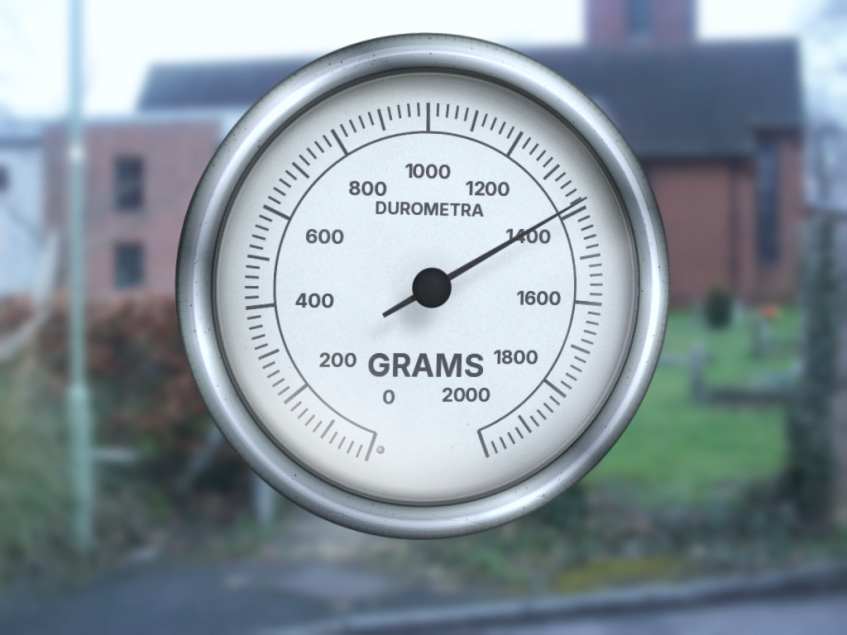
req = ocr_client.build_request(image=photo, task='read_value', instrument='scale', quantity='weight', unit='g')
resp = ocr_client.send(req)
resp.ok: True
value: 1380 g
